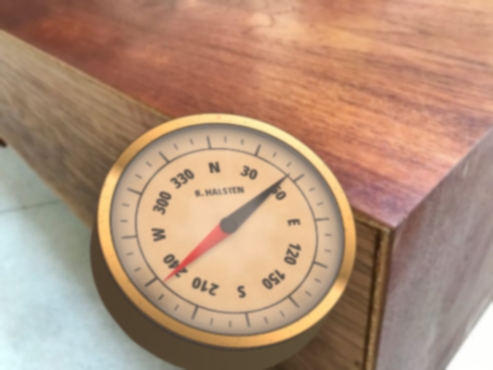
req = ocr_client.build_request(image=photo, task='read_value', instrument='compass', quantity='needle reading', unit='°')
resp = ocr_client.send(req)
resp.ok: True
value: 235 °
